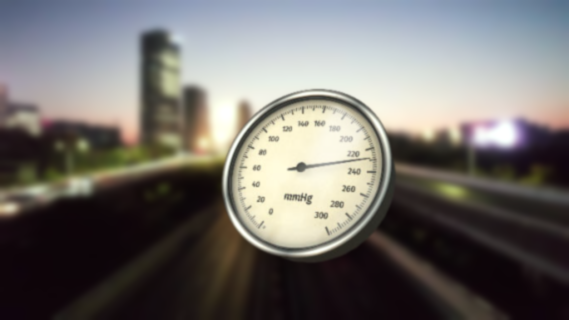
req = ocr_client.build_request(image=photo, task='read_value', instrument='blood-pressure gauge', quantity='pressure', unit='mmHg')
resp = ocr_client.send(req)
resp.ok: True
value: 230 mmHg
